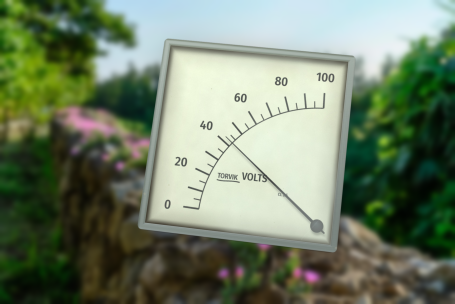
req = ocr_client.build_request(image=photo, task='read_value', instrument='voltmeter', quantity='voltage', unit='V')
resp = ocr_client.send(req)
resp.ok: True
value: 42.5 V
